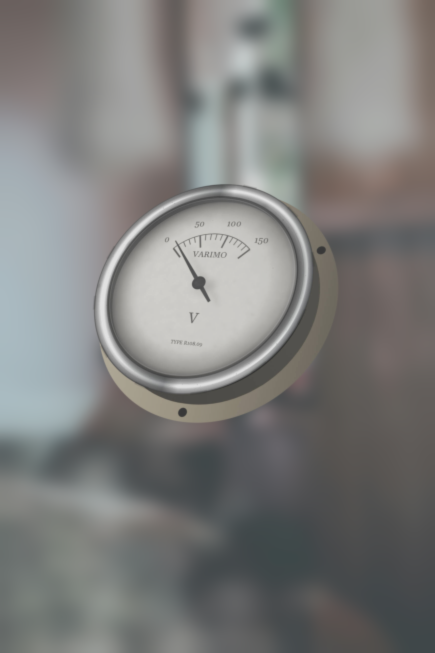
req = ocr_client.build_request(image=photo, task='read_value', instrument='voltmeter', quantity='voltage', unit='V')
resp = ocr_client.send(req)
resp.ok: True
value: 10 V
